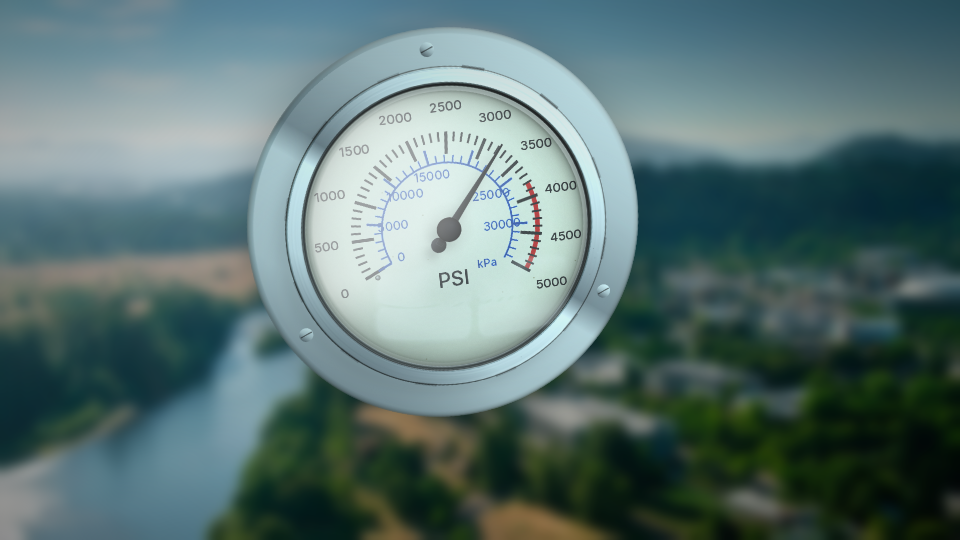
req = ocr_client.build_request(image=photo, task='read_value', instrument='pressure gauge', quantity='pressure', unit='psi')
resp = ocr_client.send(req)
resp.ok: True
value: 3200 psi
